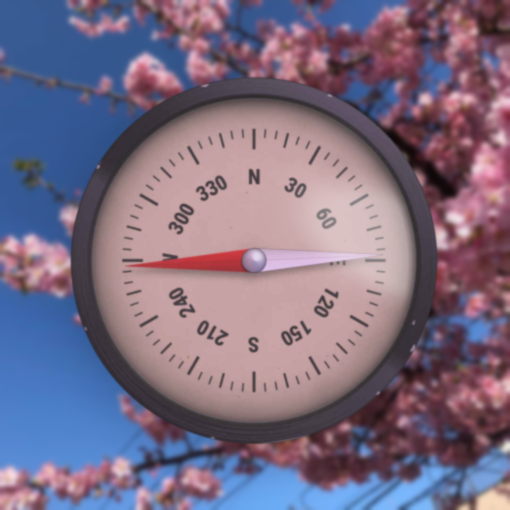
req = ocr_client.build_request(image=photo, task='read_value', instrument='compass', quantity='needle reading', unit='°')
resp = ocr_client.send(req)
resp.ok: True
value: 267.5 °
